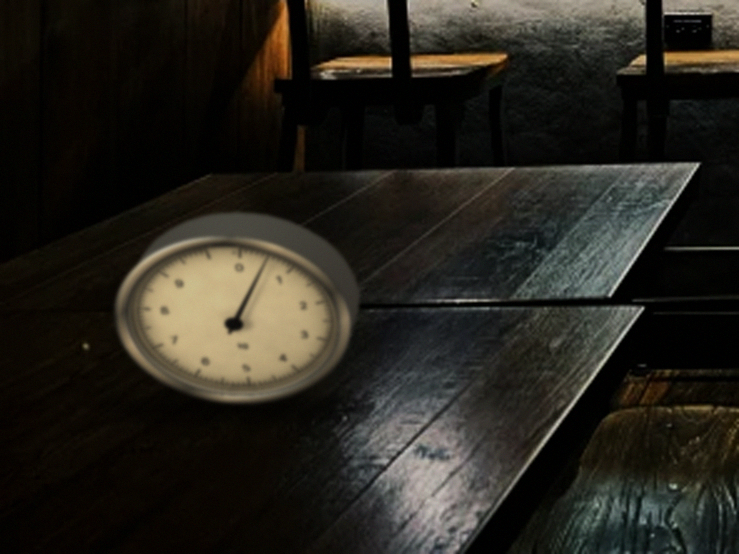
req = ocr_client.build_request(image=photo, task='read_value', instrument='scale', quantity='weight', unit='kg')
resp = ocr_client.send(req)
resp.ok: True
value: 0.5 kg
